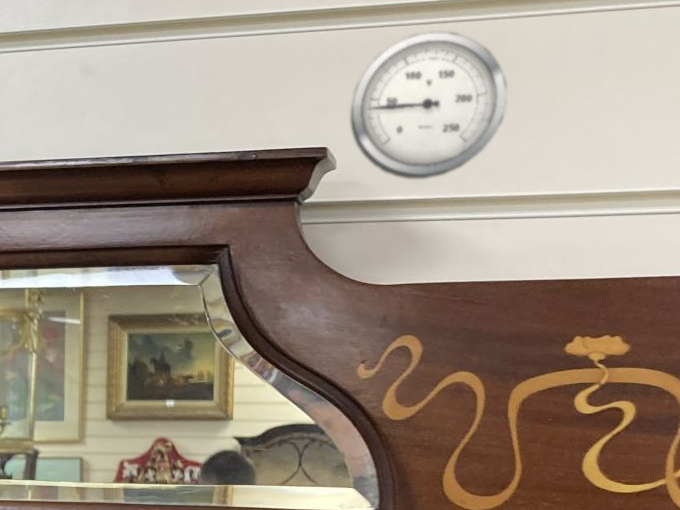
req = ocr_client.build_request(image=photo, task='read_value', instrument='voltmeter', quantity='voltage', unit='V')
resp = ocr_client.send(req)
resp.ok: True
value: 40 V
